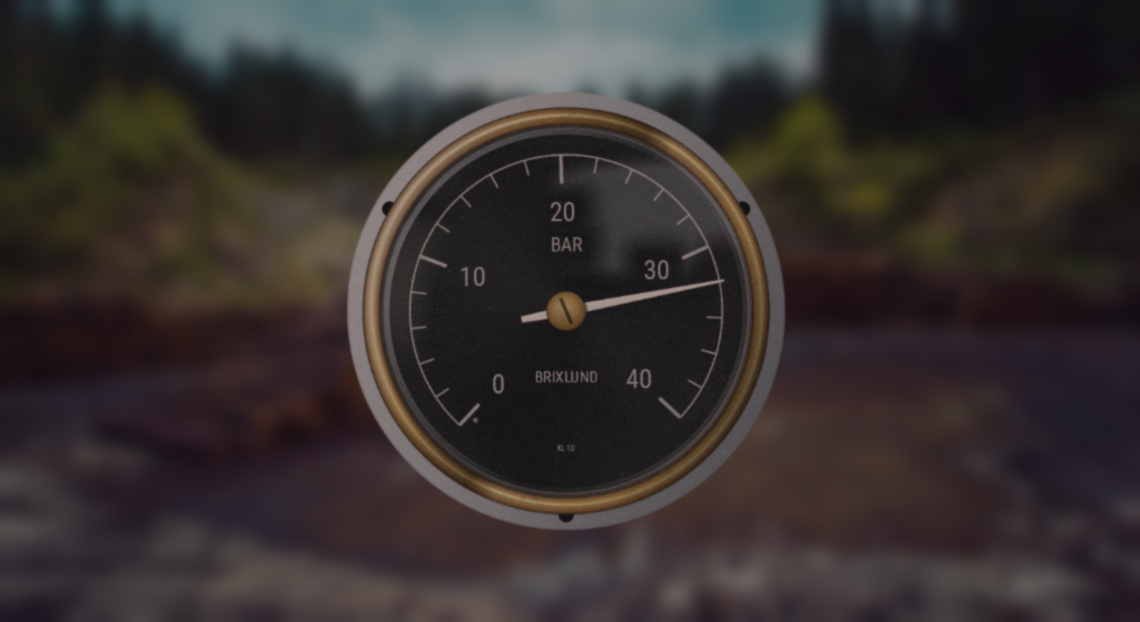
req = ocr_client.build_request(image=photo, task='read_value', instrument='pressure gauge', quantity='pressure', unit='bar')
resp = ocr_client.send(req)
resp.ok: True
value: 32 bar
